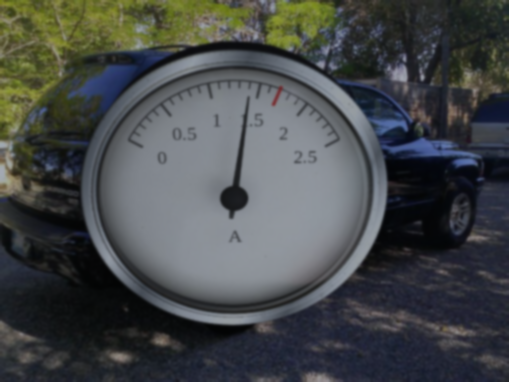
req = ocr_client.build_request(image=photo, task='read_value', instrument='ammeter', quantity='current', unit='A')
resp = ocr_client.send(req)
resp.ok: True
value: 1.4 A
